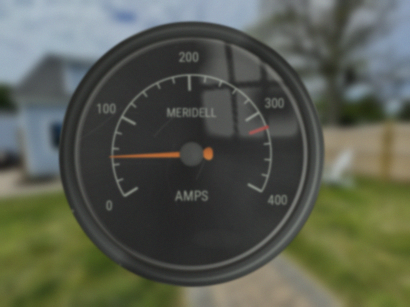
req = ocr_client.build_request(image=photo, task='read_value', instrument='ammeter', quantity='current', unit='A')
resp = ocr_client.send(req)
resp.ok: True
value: 50 A
